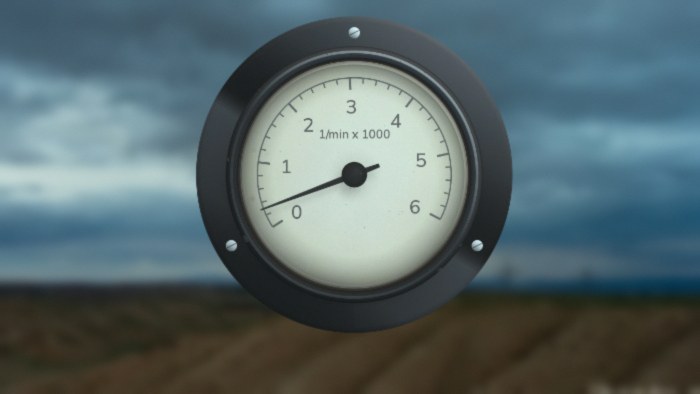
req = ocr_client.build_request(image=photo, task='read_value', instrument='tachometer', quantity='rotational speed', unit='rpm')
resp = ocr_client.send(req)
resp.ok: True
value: 300 rpm
